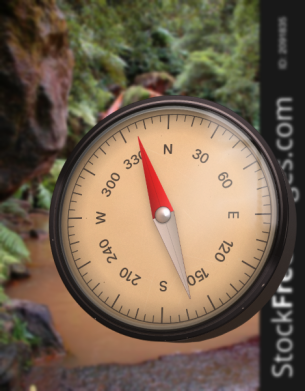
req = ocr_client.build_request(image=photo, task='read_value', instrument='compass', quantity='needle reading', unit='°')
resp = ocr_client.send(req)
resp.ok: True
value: 340 °
